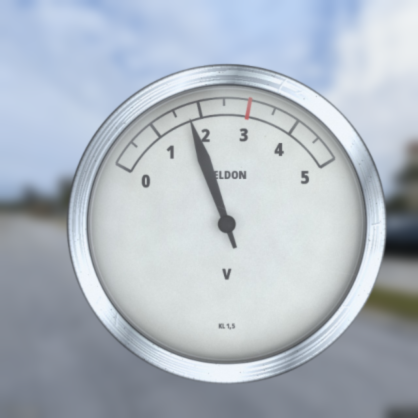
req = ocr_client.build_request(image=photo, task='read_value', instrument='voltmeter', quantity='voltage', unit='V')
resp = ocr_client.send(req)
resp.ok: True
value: 1.75 V
